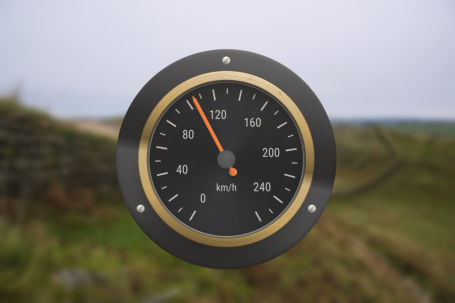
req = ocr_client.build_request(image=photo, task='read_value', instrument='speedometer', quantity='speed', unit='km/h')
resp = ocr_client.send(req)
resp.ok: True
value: 105 km/h
